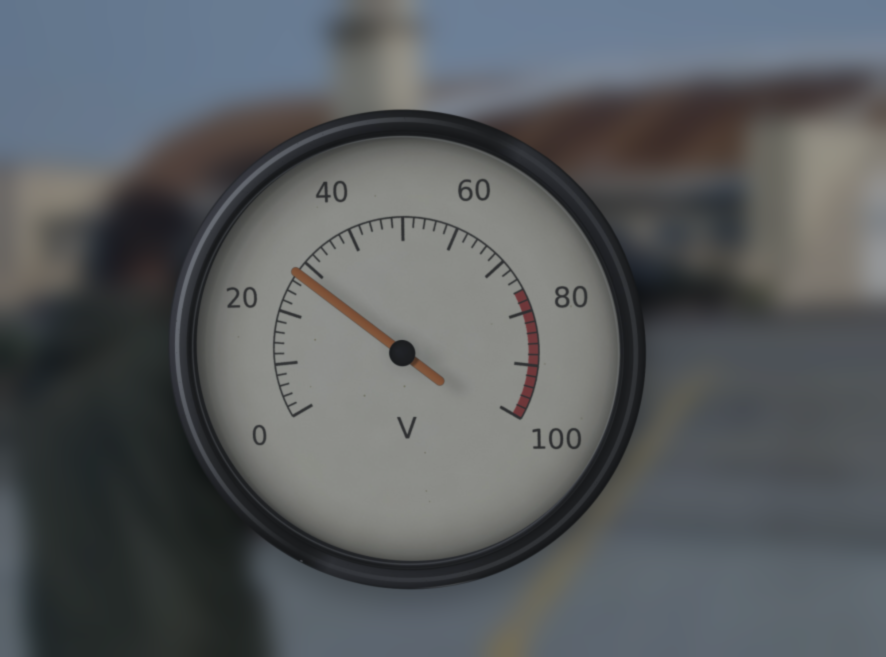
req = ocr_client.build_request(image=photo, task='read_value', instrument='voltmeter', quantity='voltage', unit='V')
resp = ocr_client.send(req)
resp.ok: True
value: 28 V
